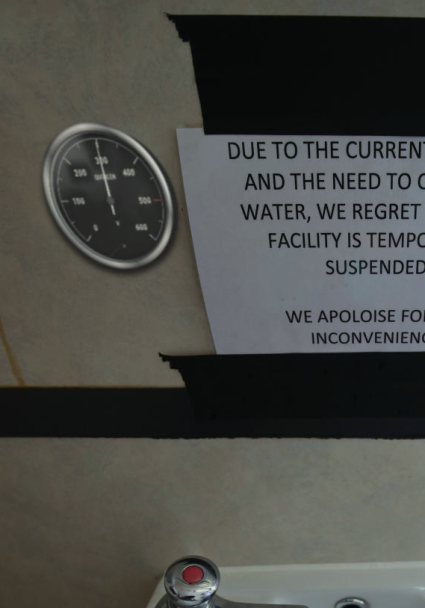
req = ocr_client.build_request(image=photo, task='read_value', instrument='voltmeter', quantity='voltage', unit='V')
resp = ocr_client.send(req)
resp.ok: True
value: 300 V
